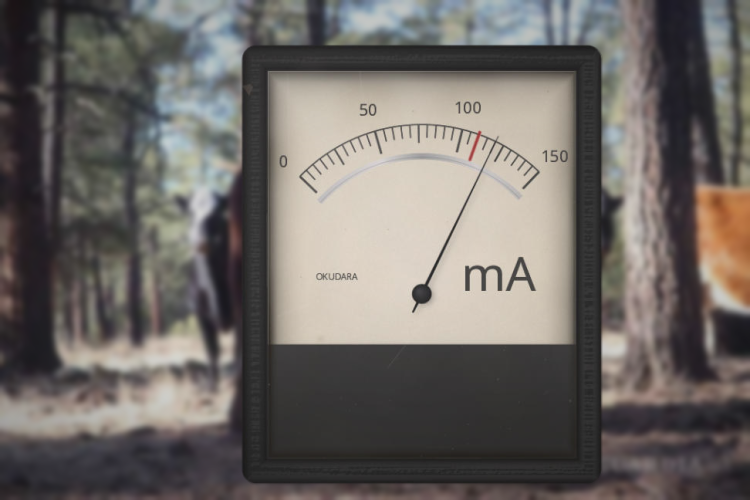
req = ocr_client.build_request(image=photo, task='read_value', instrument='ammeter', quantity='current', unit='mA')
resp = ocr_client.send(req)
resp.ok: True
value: 120 mA
